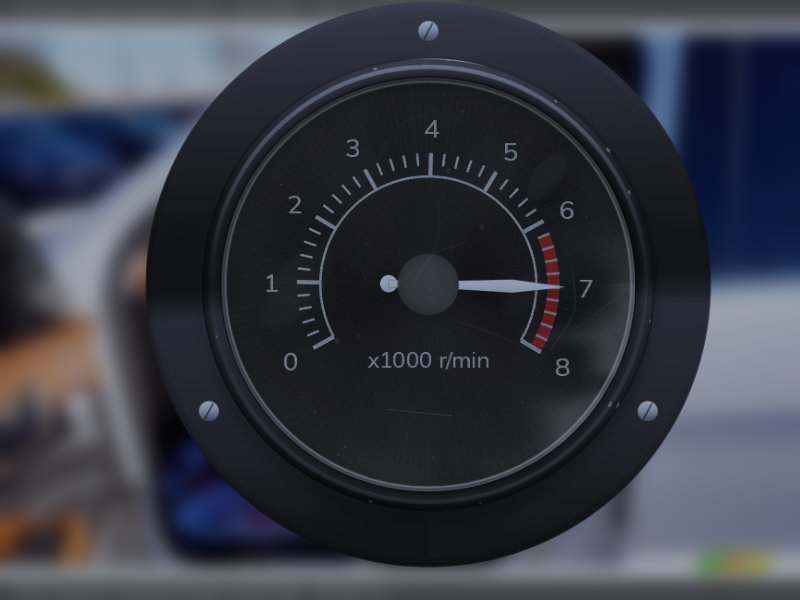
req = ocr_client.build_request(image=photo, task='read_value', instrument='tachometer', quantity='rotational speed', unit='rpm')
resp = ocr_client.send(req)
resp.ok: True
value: 7000 rpm
